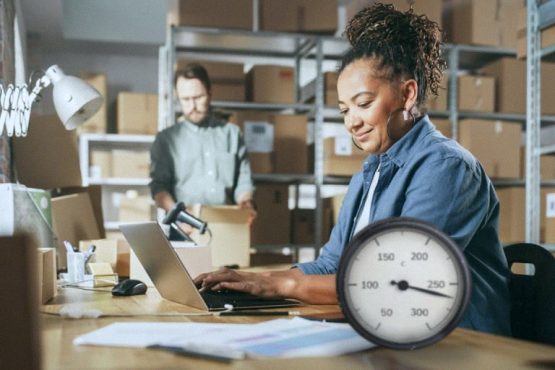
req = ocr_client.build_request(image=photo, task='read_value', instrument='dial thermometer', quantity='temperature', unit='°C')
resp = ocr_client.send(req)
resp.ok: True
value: 262.5 °C
